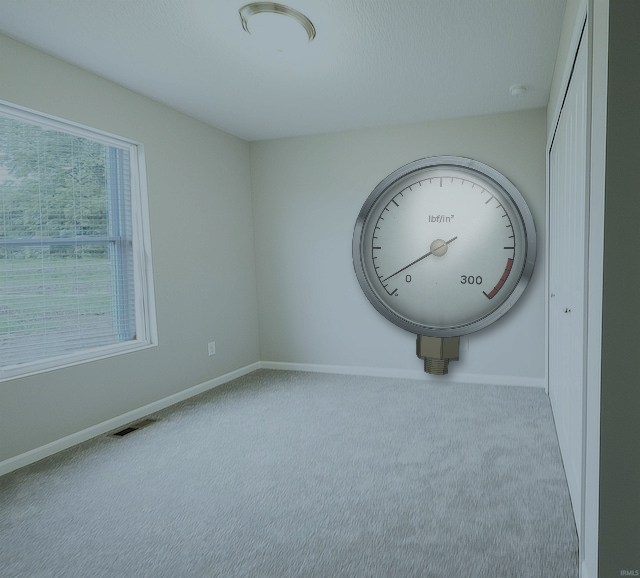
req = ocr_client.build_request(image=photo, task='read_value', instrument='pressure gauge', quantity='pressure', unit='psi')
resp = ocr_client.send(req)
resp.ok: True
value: 15 psi
